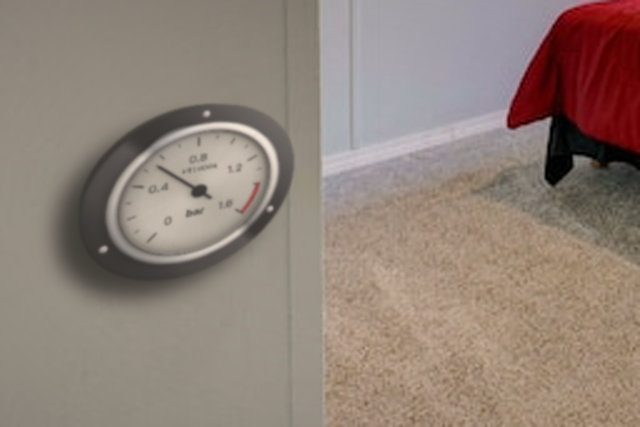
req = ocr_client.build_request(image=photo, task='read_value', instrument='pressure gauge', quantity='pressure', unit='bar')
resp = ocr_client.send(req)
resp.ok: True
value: 0.55 bar
